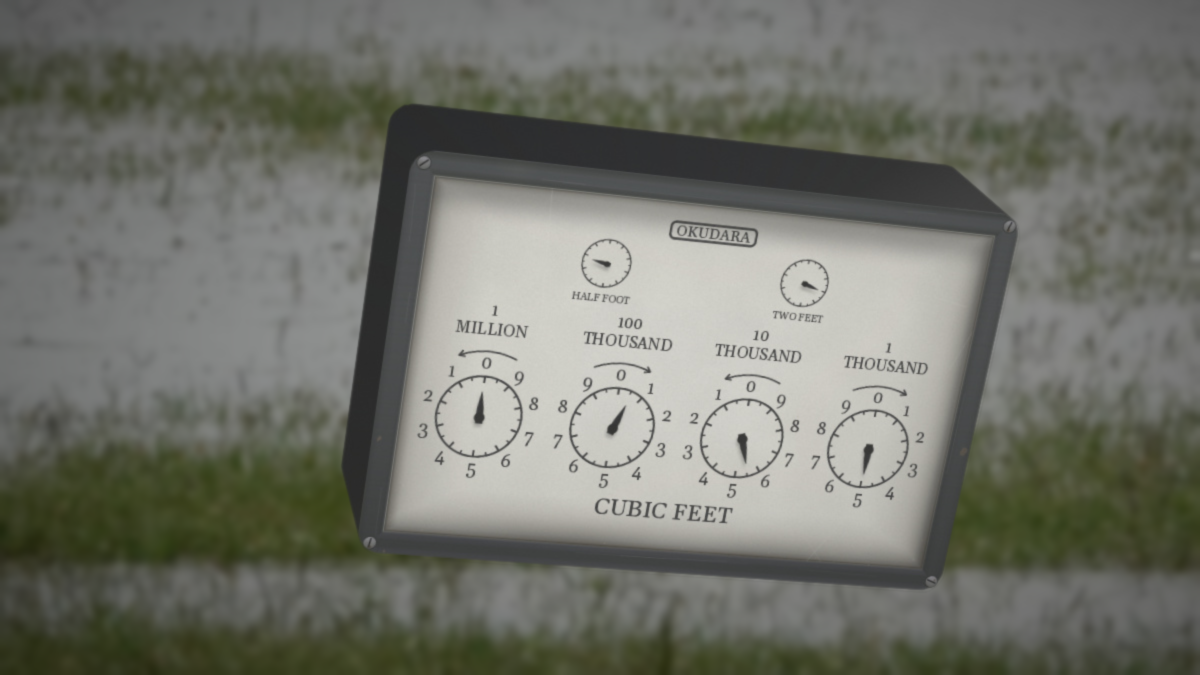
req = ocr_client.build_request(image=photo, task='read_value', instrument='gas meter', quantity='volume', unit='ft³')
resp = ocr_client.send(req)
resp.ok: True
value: 5500 ft³
